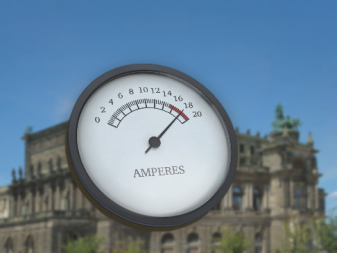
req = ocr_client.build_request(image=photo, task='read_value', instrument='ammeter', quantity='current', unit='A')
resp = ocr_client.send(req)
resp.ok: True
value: 18 A
